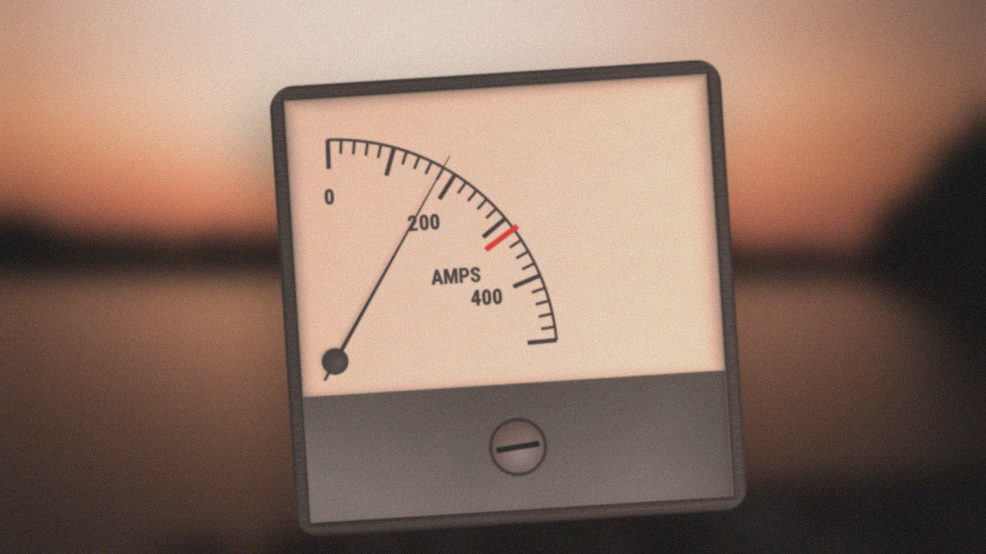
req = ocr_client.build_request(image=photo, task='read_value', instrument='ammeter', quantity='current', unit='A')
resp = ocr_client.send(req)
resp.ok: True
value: 180 A
